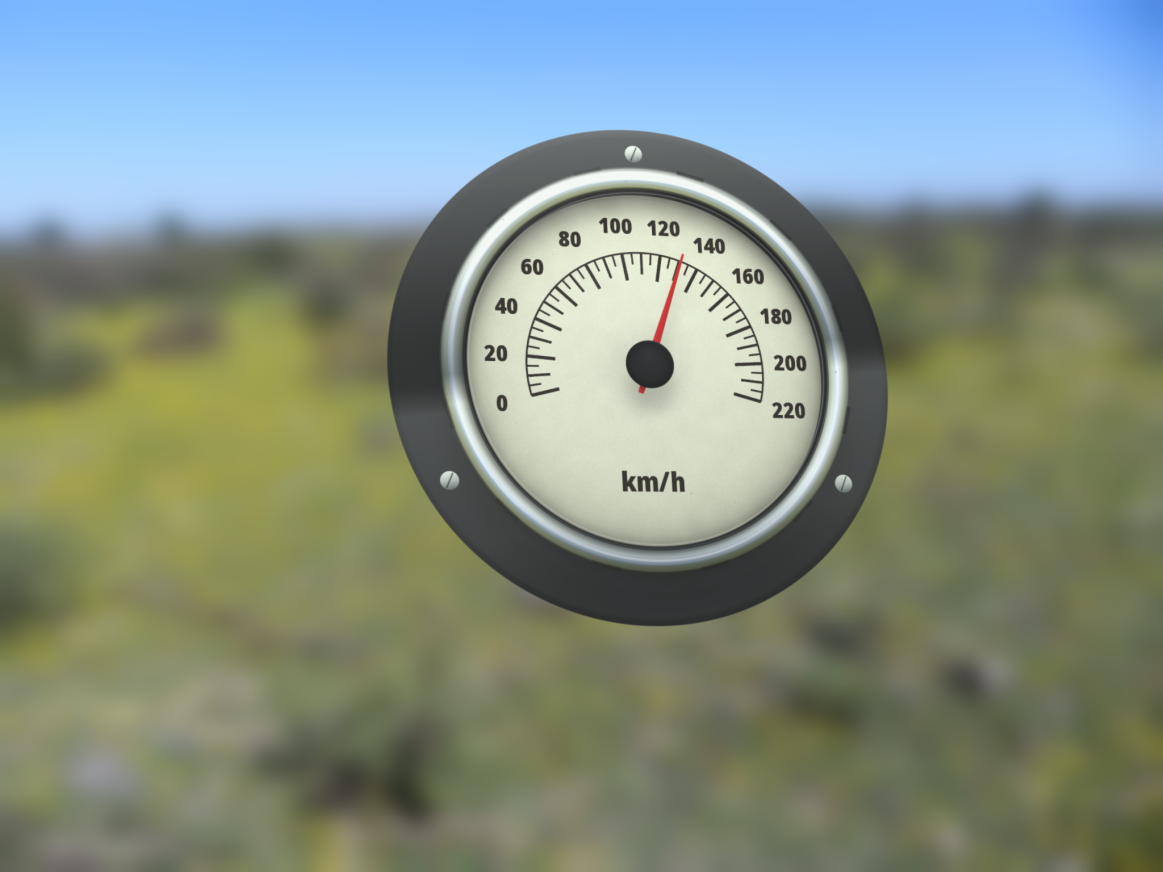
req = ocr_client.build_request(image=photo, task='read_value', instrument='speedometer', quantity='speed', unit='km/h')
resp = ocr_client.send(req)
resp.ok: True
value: 130 km/h
